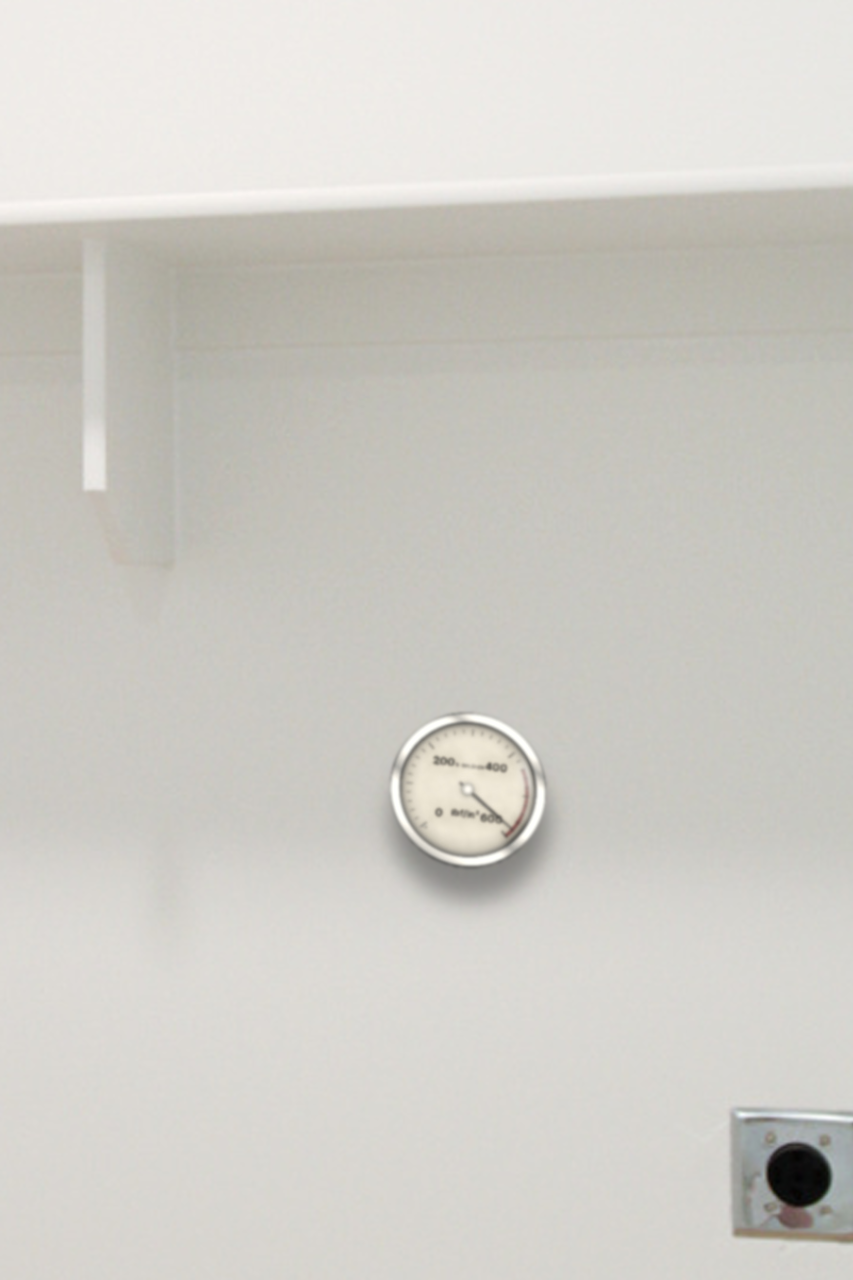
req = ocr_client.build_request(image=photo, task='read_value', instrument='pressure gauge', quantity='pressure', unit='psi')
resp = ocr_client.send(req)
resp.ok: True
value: 580 psi
